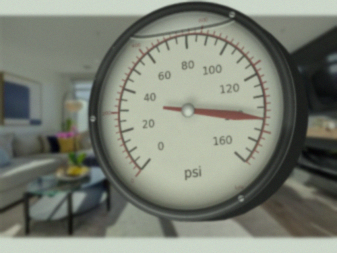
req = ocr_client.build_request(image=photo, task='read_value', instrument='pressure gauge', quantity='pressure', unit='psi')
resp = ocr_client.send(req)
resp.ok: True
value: 140 psi
